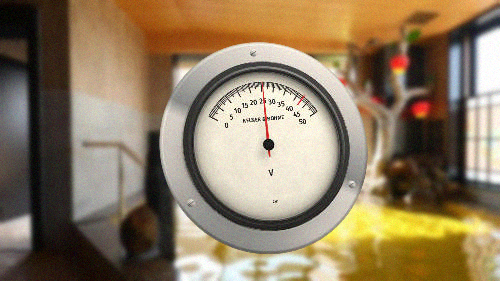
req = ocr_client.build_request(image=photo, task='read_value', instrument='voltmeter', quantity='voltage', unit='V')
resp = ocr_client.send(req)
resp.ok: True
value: 25 V
